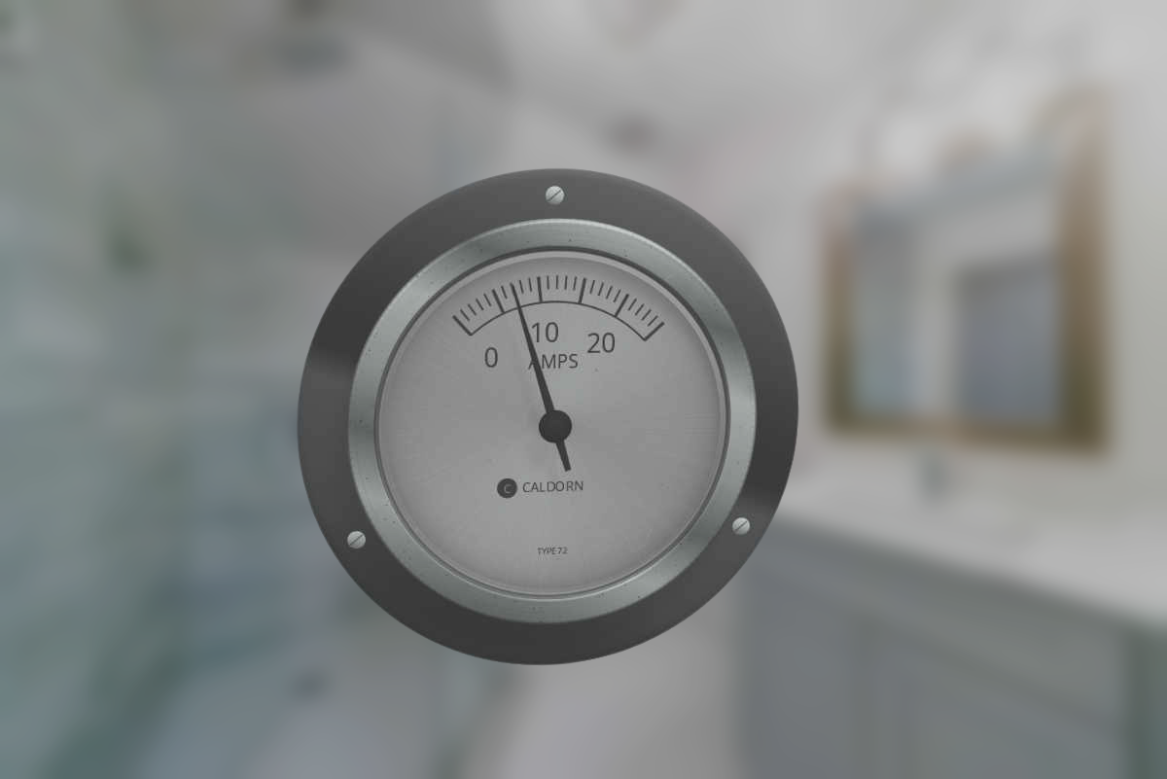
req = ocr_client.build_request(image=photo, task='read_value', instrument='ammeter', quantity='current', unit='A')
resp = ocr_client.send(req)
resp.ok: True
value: 7 A
